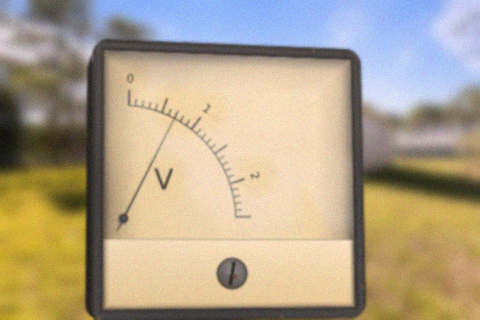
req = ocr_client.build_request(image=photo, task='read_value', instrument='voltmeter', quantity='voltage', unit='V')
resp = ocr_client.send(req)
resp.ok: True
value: 0.7 V
